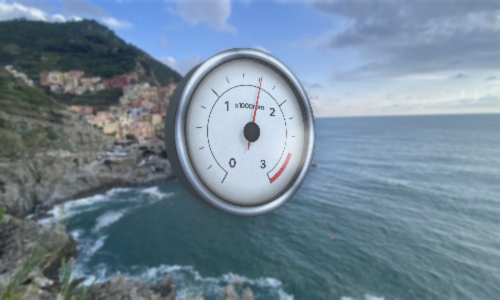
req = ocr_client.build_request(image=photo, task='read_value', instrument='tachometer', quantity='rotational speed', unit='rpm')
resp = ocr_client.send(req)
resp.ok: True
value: 1600 rpm
